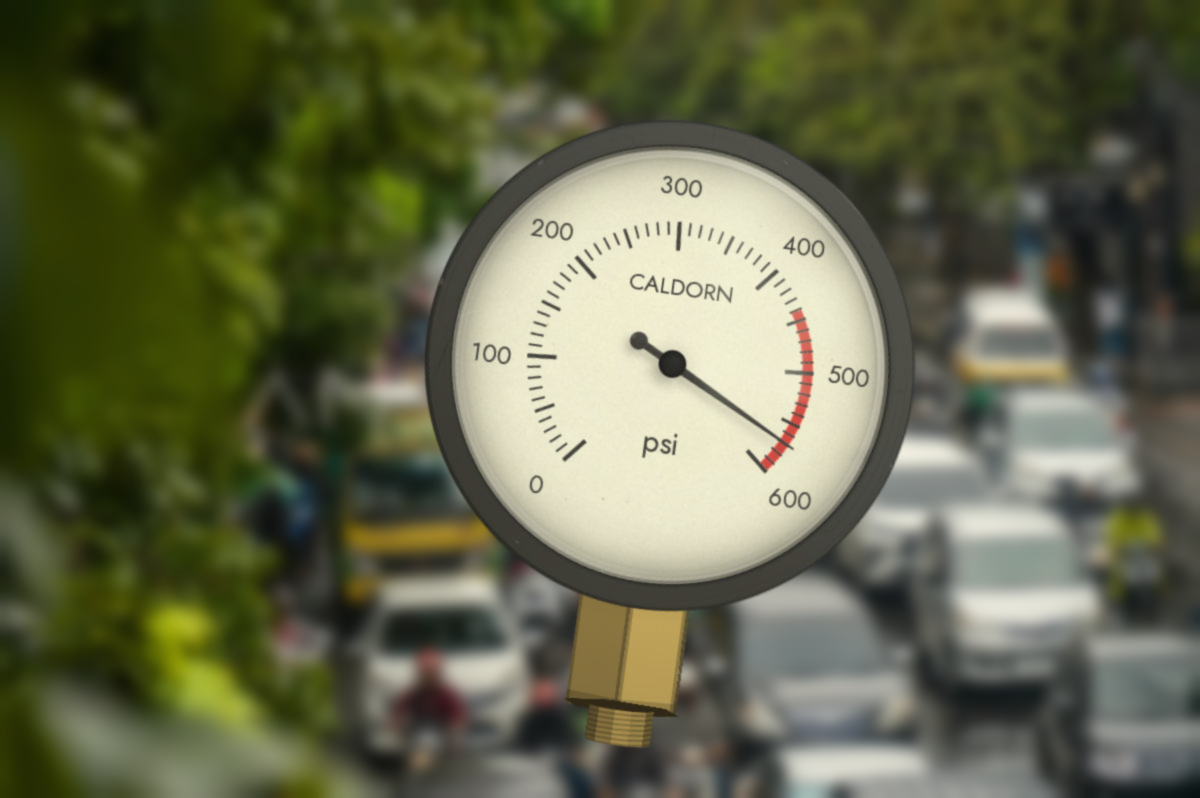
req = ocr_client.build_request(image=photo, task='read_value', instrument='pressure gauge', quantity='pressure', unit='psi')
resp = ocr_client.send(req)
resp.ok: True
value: 570 psi
